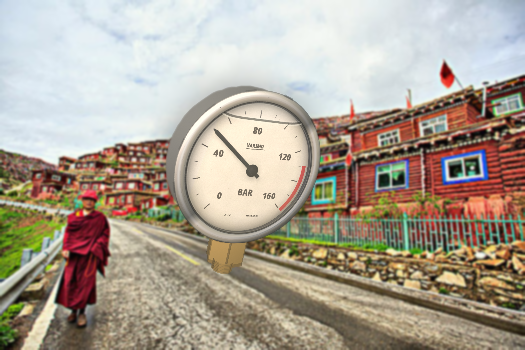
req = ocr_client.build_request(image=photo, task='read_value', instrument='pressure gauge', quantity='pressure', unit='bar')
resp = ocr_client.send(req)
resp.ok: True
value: 50 bar
